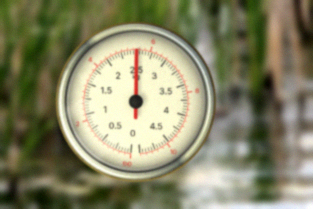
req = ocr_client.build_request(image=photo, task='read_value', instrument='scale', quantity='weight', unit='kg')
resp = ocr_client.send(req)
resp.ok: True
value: 2.5 kg
